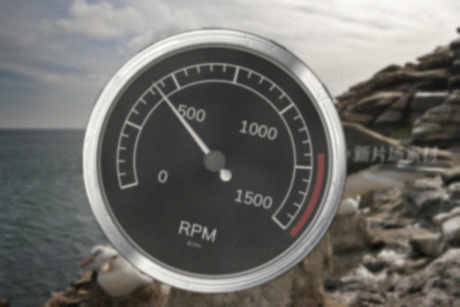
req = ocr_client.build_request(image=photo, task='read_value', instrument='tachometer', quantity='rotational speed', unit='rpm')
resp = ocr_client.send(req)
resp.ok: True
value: 425 rpm
